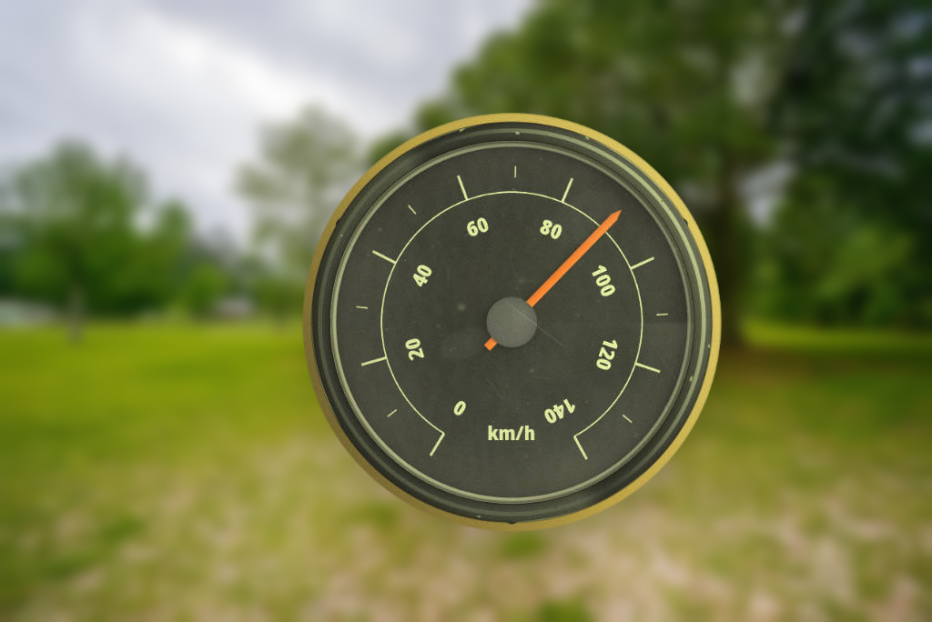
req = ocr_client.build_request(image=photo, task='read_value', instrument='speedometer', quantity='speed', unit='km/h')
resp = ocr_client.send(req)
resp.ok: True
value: 90 km/h
